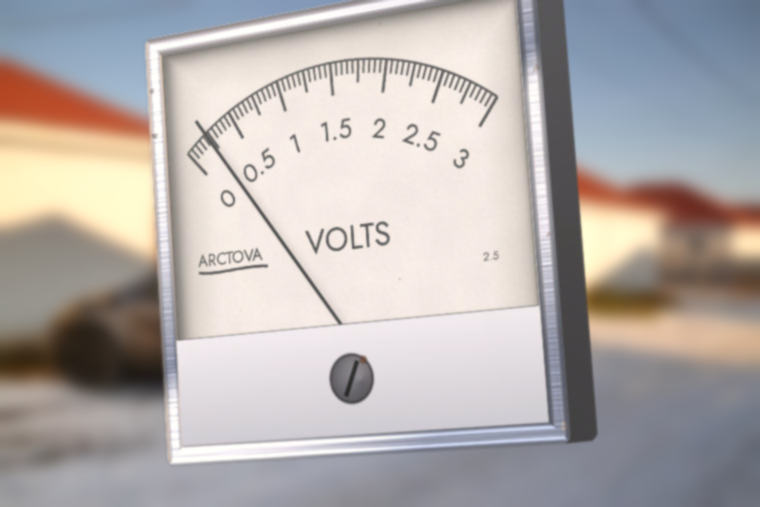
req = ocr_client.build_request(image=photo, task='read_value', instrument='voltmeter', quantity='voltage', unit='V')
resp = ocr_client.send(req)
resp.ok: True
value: 0.25 V
